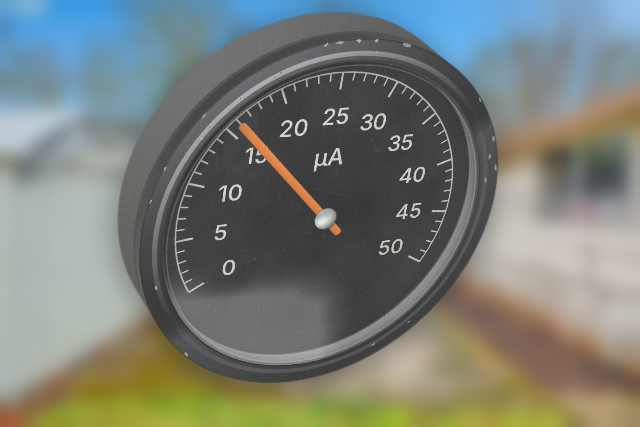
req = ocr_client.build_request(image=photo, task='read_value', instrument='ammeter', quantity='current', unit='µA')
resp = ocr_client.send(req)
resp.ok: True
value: 16 µA
